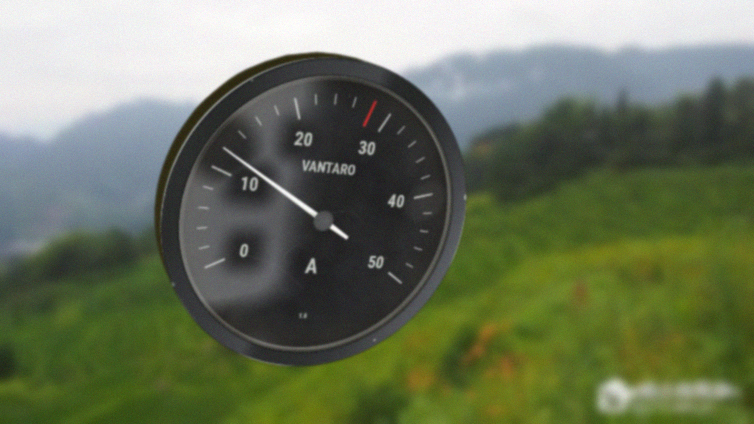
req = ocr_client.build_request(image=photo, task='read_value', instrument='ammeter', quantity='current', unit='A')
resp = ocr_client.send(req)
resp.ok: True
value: 12 A
